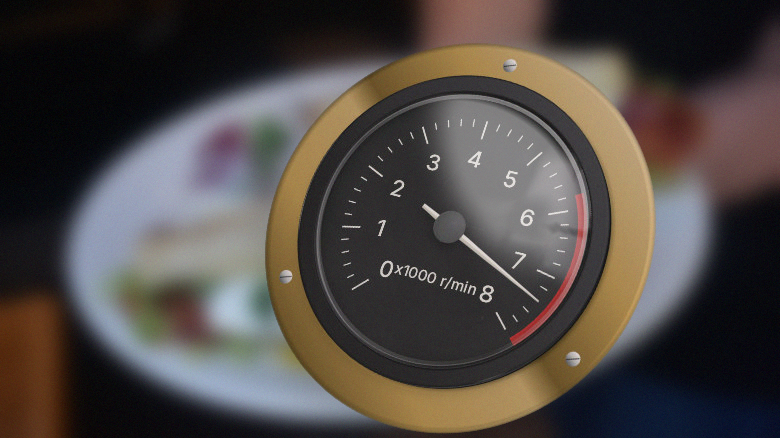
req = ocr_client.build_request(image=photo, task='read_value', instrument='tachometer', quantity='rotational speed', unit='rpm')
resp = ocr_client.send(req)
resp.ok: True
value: 7400 rpm
